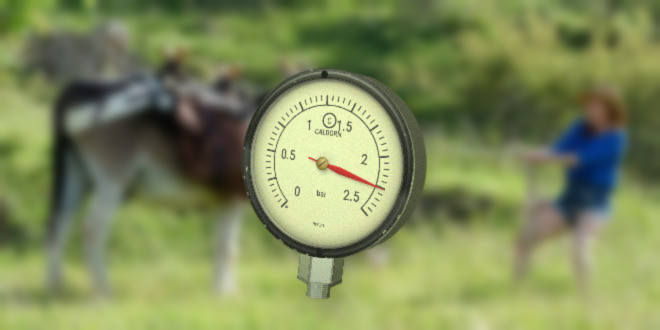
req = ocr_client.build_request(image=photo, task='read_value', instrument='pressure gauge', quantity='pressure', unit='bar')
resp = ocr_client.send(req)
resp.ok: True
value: 2.25 bar
